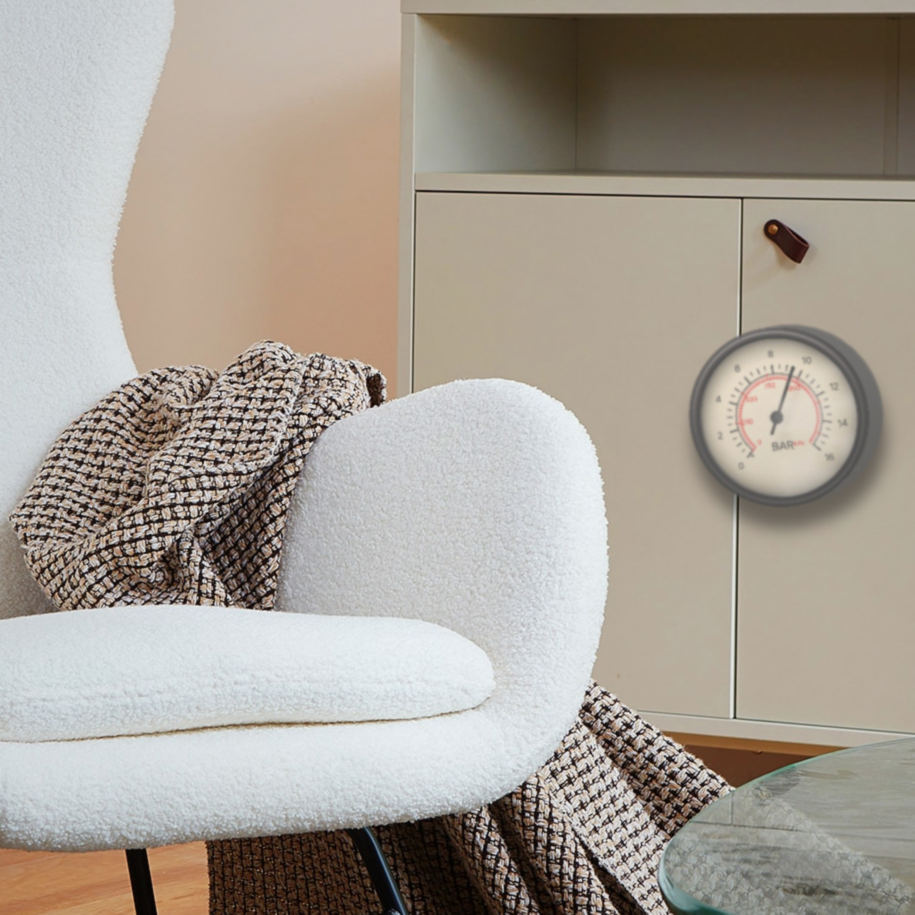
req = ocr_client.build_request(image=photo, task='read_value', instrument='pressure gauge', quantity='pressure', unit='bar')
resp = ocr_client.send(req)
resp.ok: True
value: 9.5 bar
